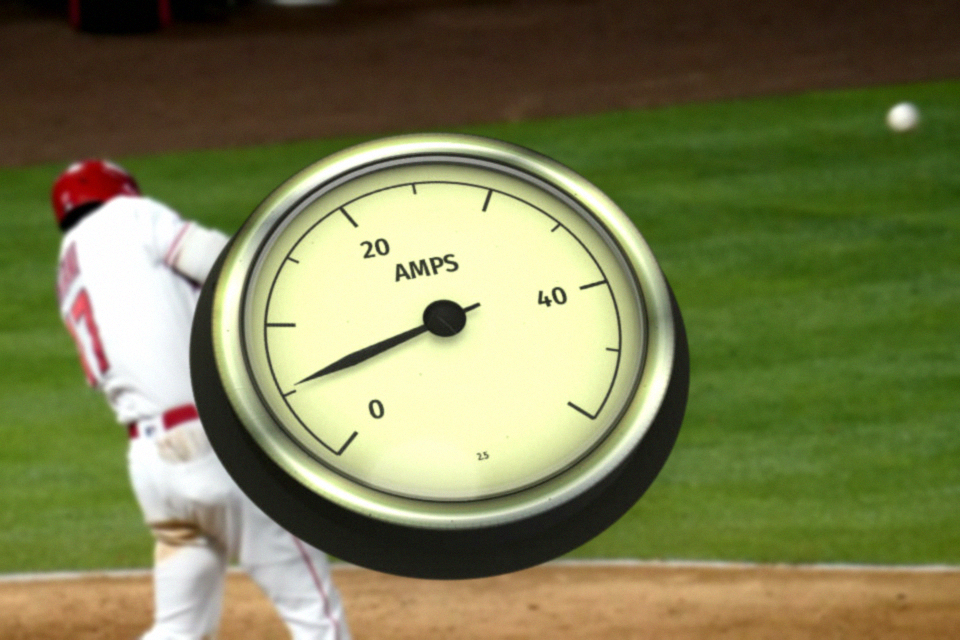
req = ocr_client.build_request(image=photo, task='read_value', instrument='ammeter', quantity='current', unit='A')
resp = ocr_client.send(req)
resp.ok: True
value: 5 A
